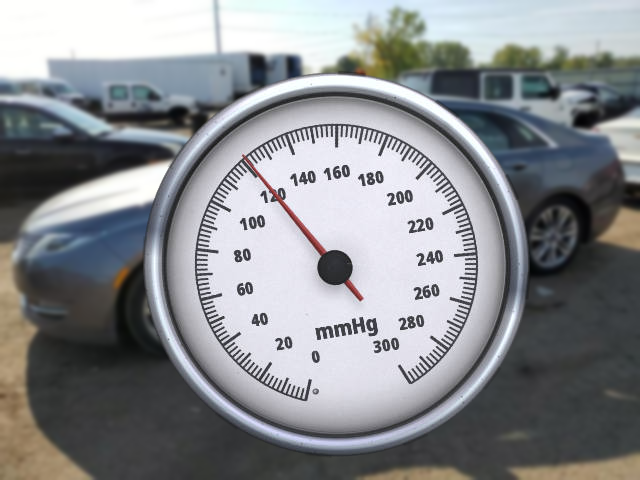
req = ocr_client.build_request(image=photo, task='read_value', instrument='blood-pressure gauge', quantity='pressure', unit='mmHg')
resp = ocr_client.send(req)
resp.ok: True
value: 122 mmHg
